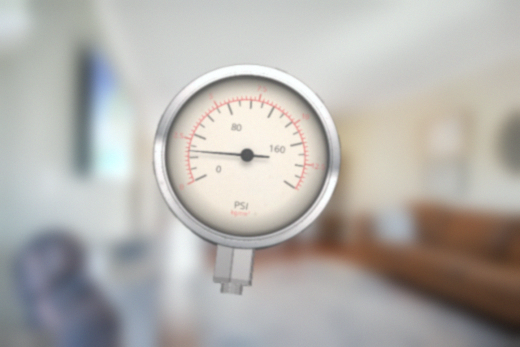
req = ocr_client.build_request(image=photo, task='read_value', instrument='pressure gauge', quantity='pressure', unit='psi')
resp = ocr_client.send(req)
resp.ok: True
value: 25 psi
